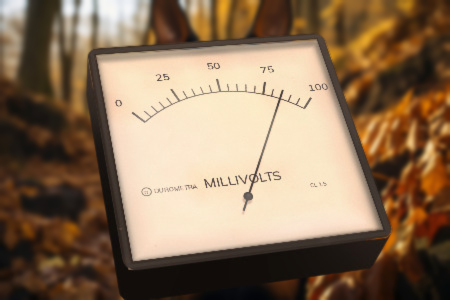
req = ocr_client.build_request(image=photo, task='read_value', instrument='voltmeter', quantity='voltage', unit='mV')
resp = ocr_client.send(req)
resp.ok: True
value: 85 mV
